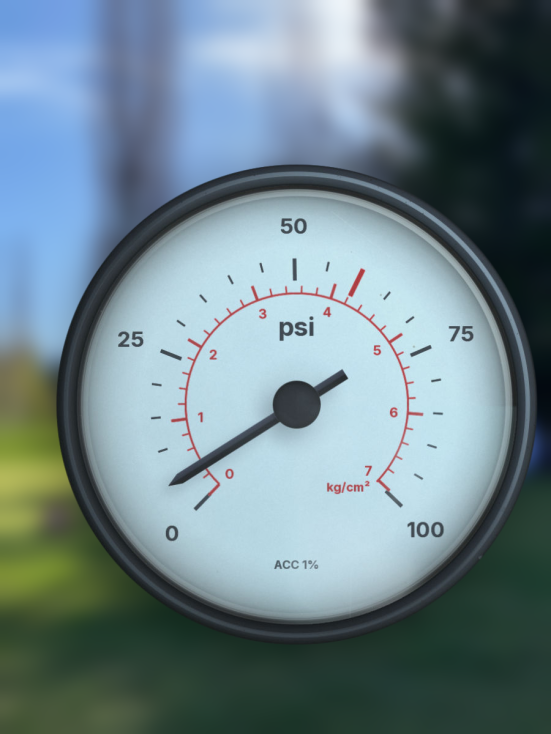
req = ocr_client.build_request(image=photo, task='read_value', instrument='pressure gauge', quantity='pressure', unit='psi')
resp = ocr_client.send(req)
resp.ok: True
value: 5 psi
